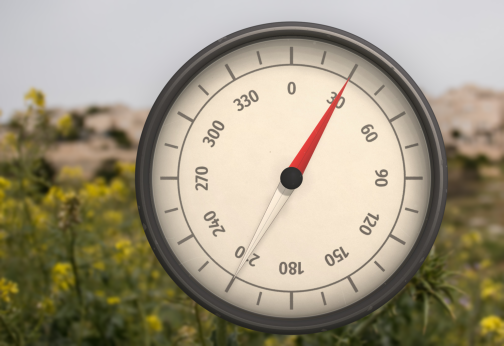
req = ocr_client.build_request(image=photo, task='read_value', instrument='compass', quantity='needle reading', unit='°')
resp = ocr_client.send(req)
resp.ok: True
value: 30 °
